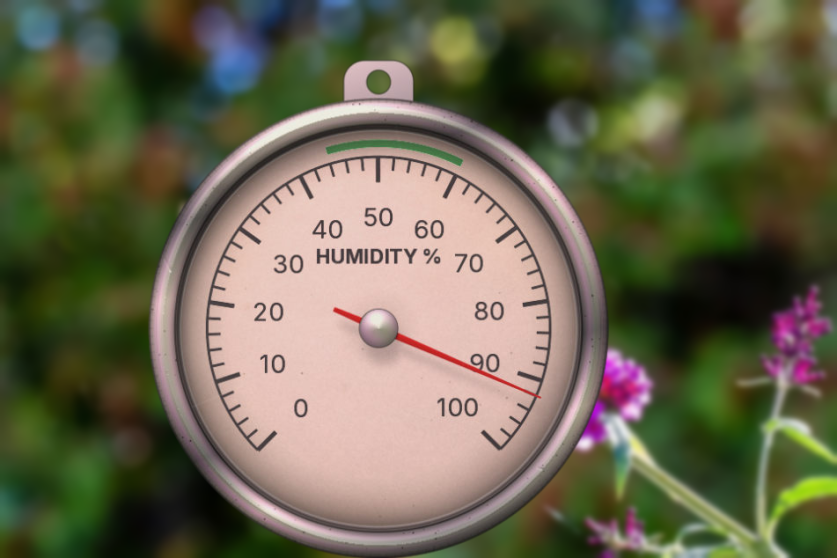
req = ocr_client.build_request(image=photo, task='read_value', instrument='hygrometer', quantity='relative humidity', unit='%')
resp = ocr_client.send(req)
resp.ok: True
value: 92 %
